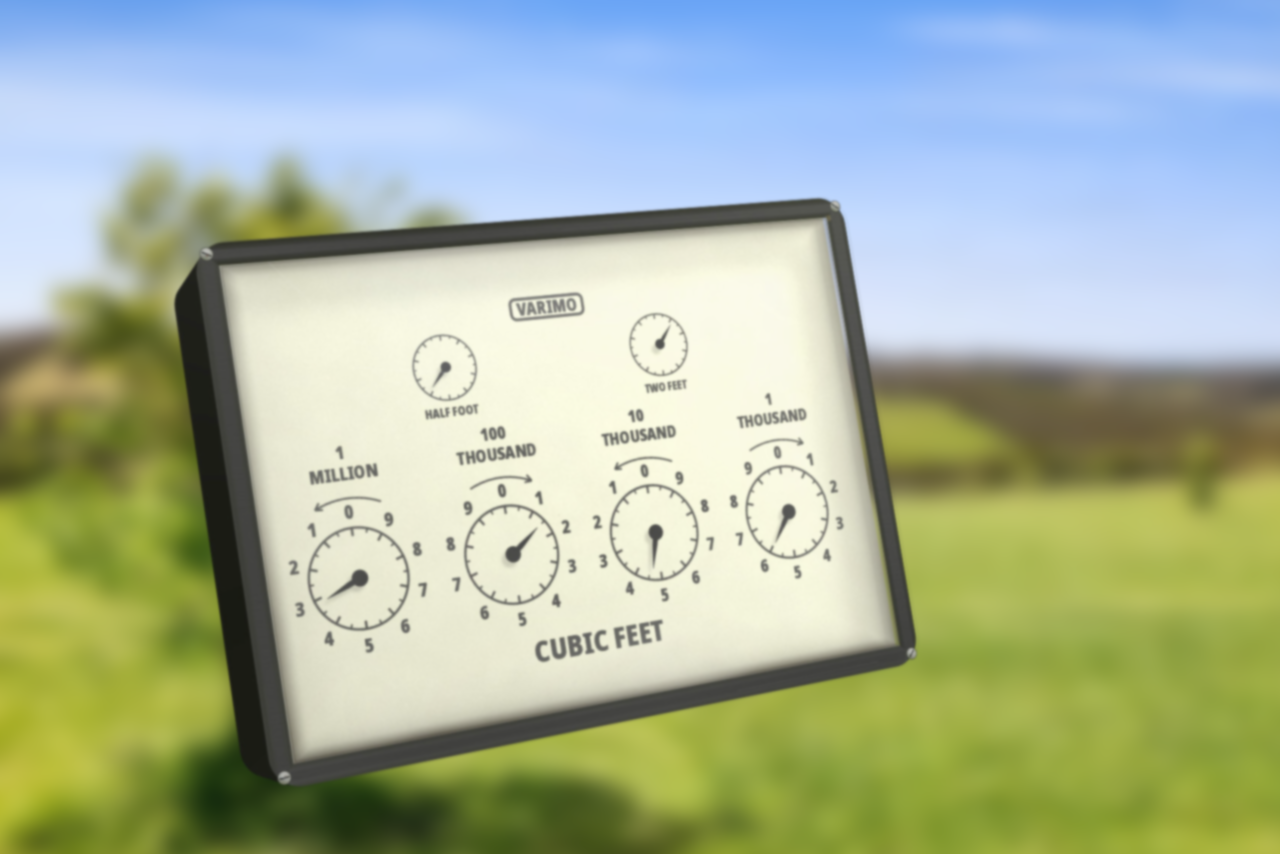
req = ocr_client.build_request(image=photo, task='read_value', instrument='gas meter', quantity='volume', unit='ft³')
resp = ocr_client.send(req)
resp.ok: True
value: 314600 ft³
